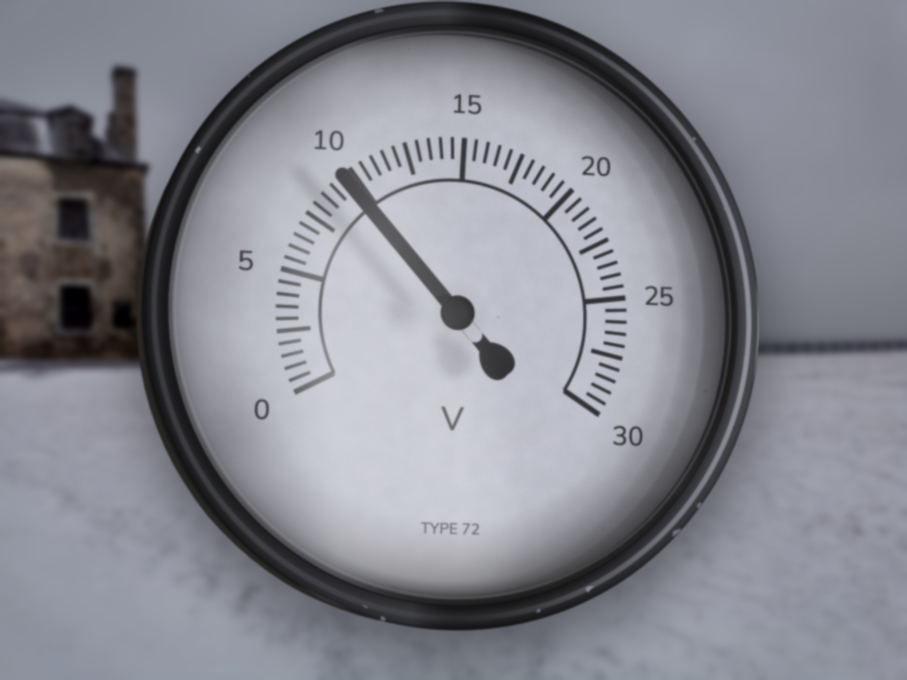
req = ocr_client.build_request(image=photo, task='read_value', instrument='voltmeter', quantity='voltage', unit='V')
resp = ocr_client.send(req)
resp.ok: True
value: 9.5 V
